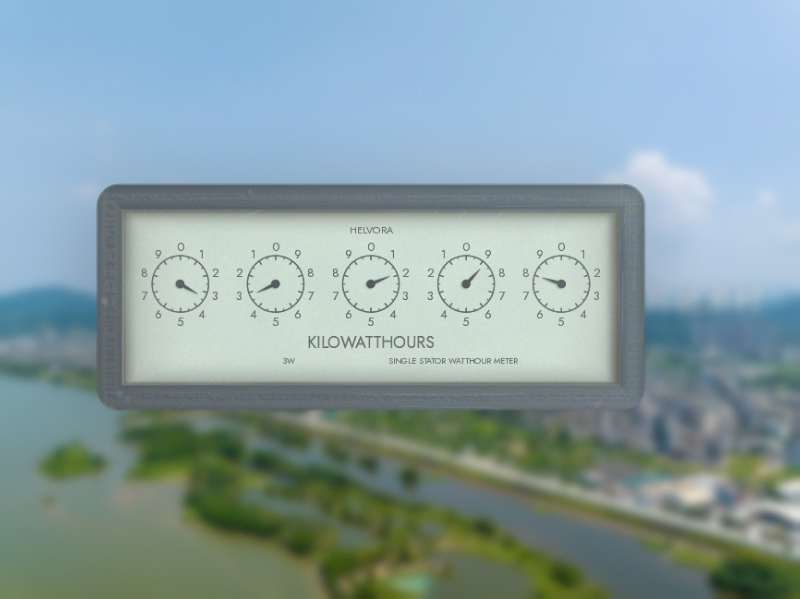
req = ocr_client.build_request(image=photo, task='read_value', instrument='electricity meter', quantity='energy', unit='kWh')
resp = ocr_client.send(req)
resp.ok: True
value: 33188 kWh
